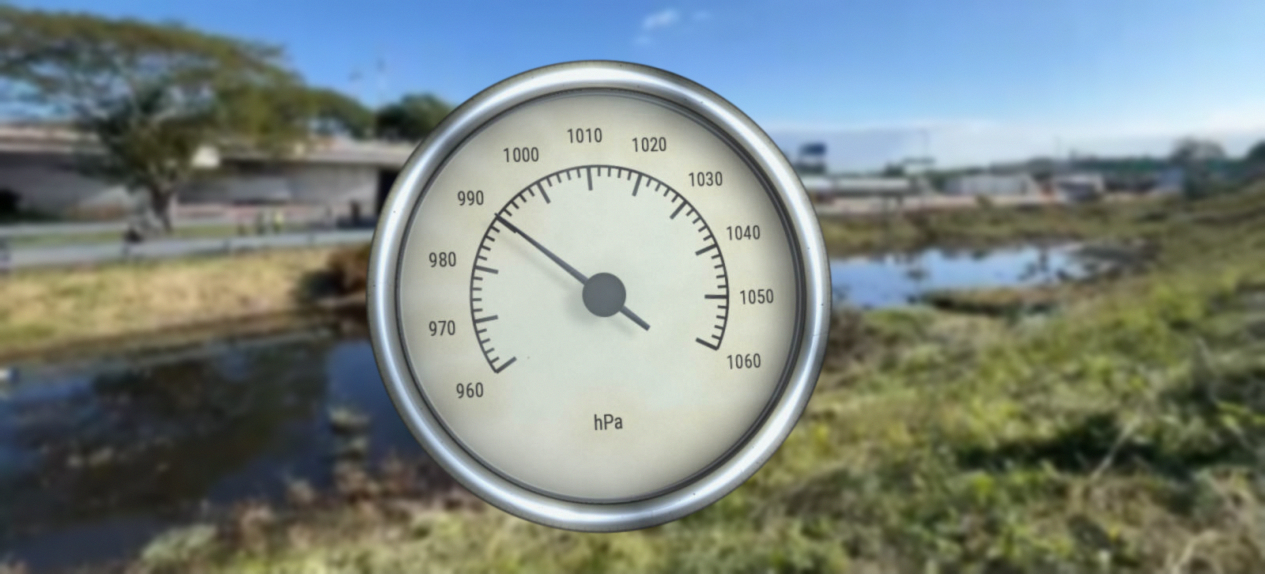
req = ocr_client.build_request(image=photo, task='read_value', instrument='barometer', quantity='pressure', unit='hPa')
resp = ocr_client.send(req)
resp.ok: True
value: 990 hPa
